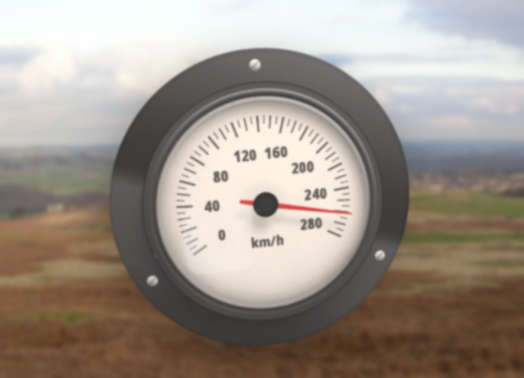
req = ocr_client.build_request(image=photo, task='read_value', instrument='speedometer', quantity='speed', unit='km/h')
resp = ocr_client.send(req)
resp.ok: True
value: 260 km/h
